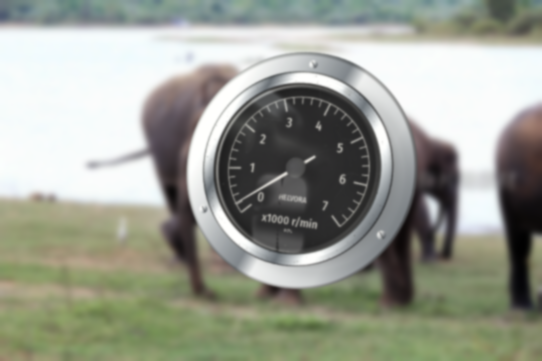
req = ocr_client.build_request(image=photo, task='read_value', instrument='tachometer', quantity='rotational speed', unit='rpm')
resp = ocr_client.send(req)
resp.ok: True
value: 200 rpm
